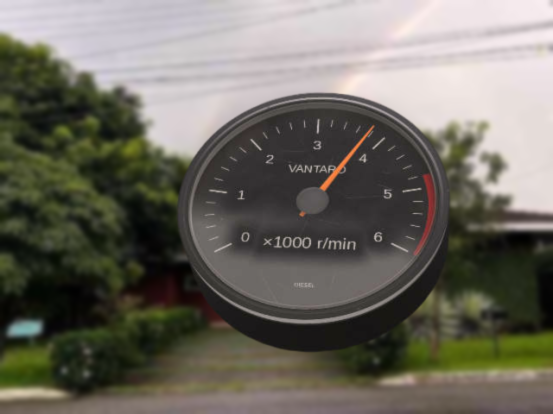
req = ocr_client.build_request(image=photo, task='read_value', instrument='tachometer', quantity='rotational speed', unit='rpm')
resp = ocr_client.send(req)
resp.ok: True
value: 3800 rpm
